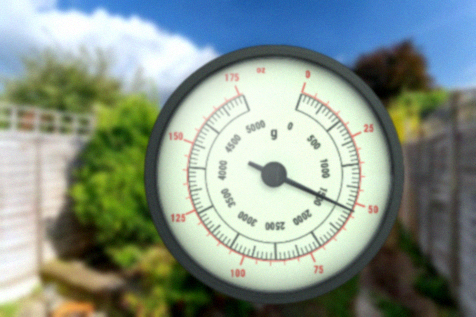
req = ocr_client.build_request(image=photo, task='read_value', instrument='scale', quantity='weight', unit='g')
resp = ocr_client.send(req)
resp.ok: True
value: 1500 g
